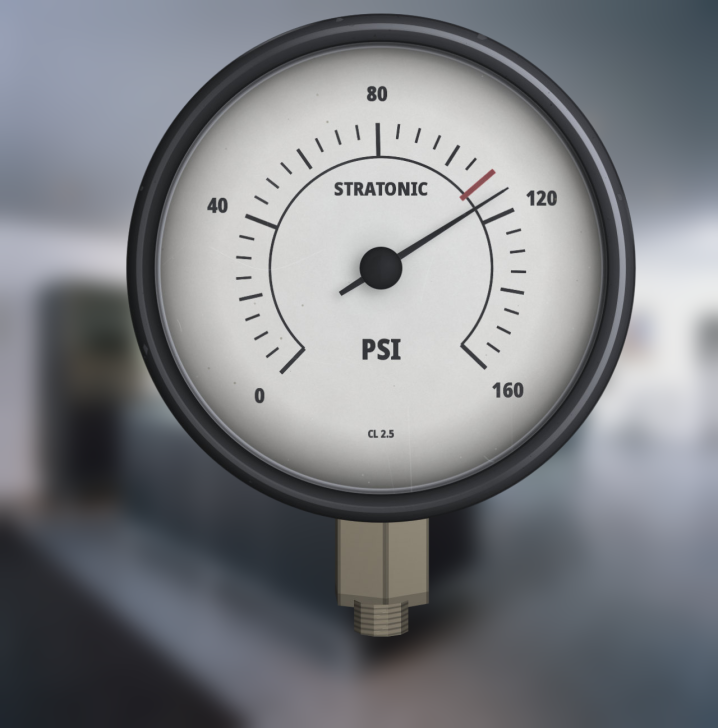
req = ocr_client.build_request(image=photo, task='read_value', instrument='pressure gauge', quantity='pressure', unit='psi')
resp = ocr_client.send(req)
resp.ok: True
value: 115 psi
